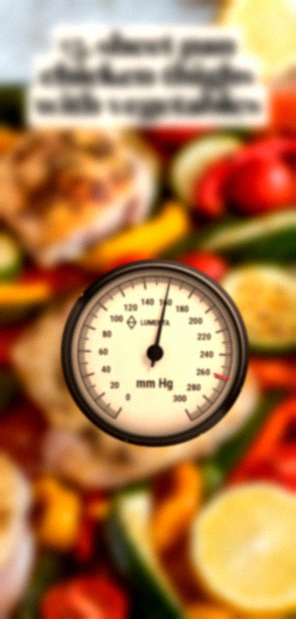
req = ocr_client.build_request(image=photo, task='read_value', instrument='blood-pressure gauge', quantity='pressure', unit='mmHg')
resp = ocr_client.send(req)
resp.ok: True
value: 160 mmHg
